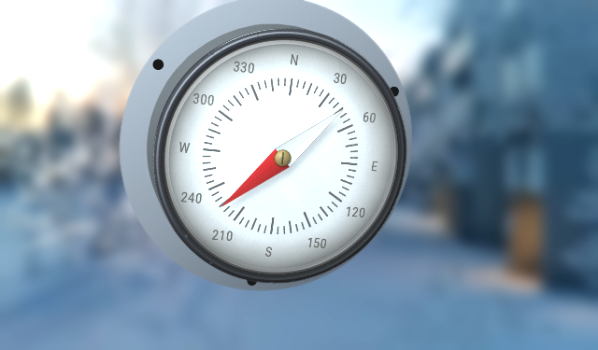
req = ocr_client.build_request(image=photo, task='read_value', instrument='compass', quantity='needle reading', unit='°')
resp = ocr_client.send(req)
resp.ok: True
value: 225 °
